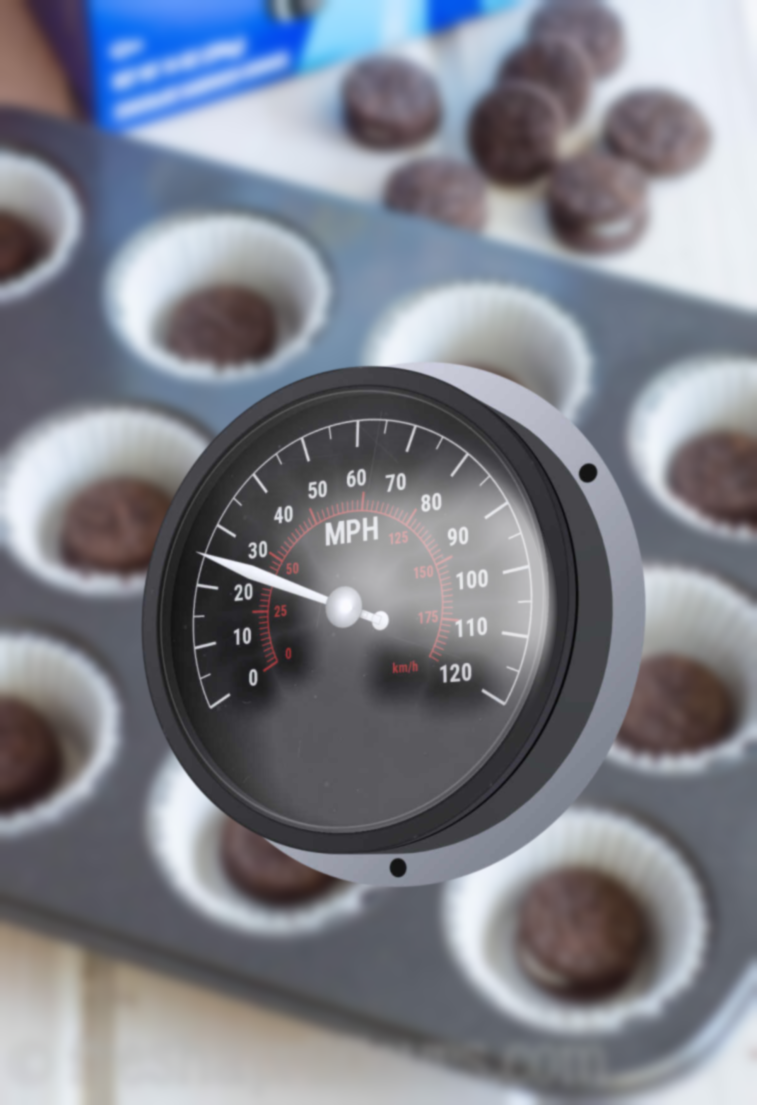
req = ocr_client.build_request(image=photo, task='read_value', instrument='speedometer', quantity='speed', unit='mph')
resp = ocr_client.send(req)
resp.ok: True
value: 25 mph
